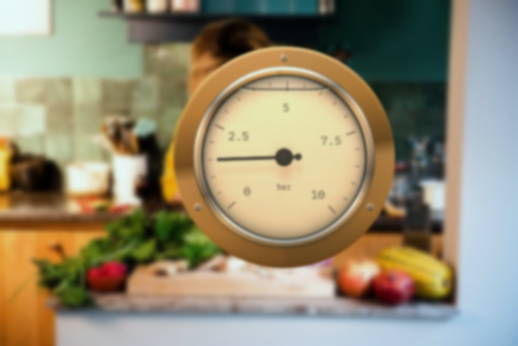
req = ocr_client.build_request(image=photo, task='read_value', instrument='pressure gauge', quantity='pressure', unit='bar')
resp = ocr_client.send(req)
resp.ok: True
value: 1.5 bar
